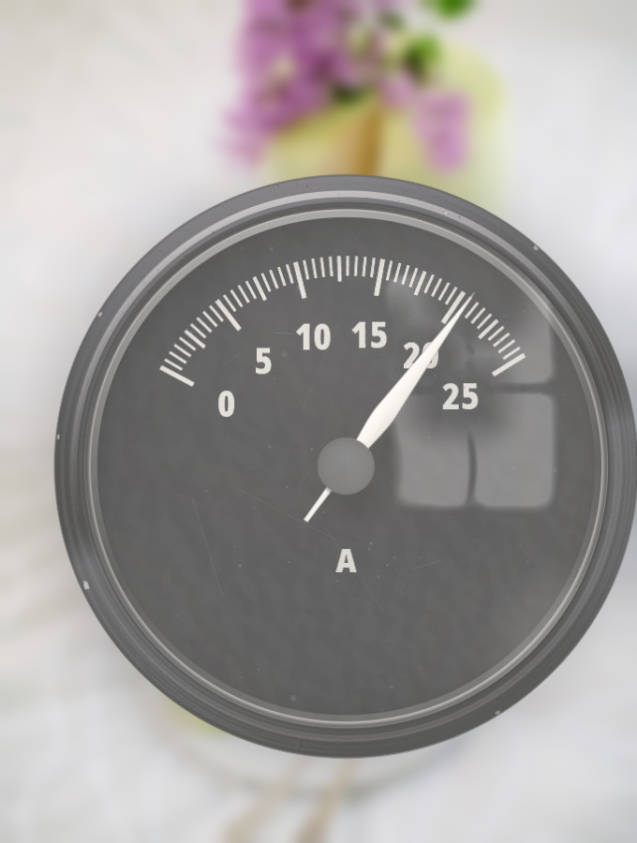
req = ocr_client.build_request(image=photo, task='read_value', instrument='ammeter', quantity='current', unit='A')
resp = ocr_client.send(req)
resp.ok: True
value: 20.5 A
